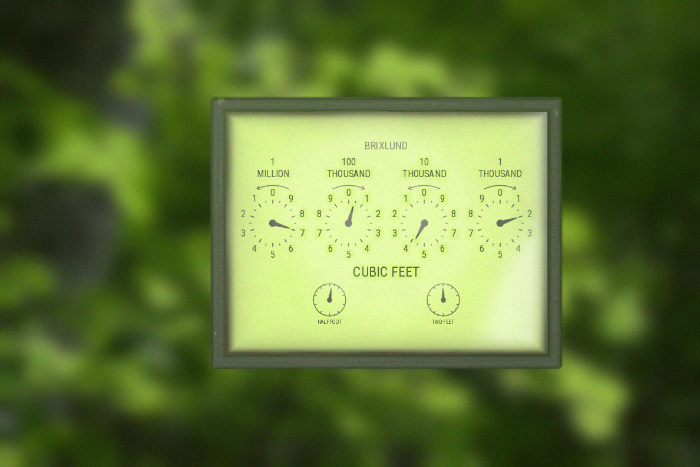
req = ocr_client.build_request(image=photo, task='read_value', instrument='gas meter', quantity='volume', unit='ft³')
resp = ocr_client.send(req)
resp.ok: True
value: 704200 ft³
